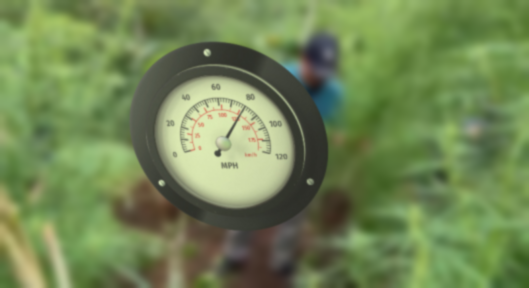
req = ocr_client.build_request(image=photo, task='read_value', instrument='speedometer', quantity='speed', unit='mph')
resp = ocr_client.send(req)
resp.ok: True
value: 80 mph
